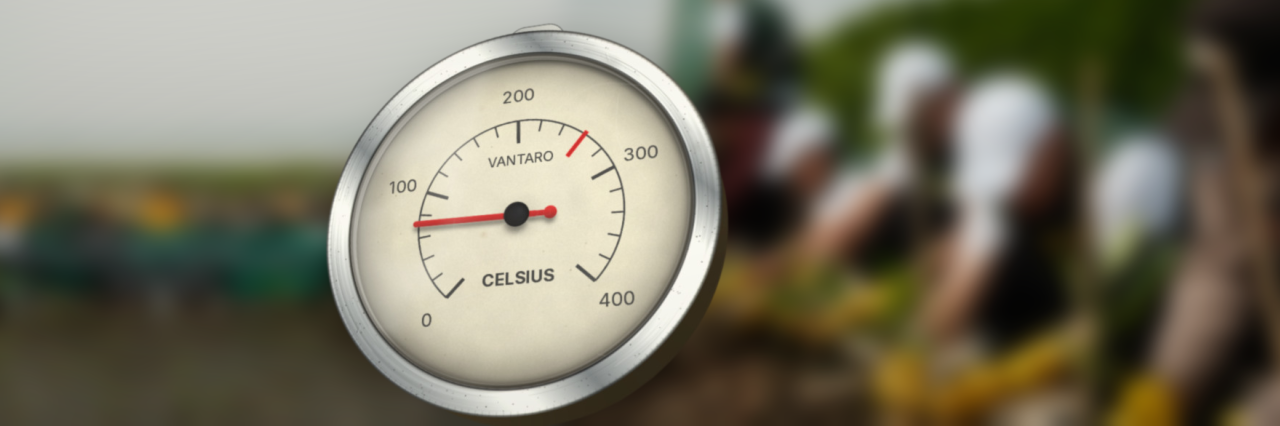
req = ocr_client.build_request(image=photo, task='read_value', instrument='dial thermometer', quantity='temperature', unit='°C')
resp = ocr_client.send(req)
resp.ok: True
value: 70 °C
